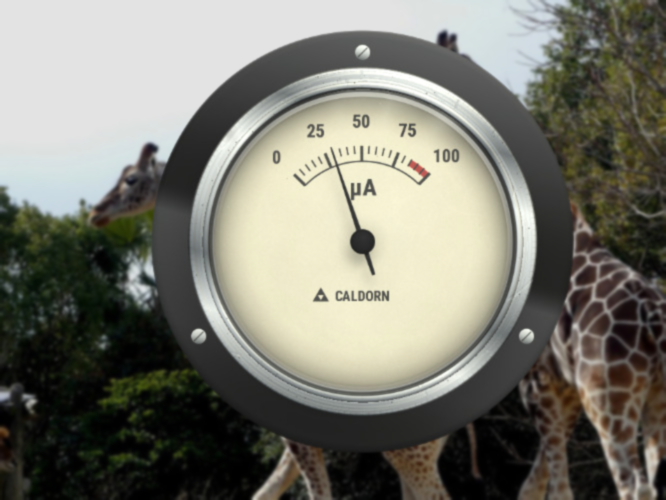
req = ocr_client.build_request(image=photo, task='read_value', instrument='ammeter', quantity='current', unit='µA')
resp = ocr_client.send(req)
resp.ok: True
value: 30 µA
